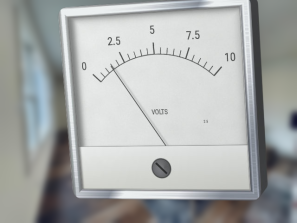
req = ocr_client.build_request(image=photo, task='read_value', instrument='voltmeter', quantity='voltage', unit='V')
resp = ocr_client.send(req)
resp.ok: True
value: 1.5 V
